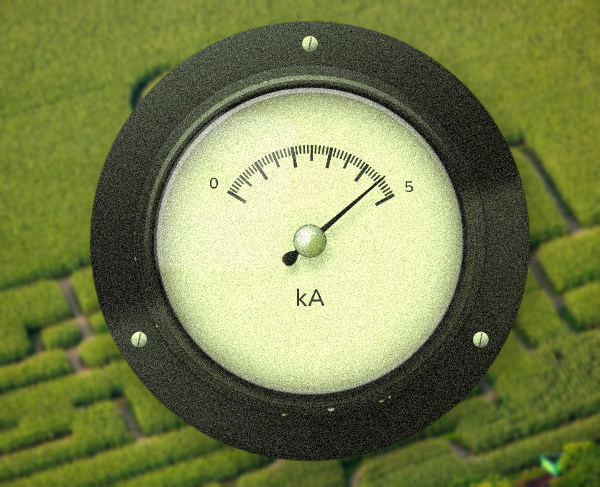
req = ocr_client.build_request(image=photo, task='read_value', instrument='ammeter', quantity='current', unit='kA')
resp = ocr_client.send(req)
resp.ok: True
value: 4.5 kA
